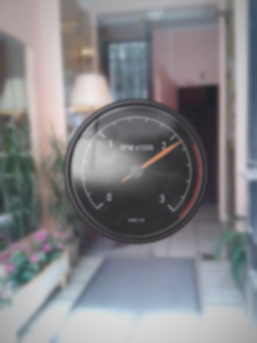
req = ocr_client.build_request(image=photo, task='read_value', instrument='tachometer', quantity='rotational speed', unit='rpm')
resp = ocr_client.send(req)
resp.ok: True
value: 2100 rpm
